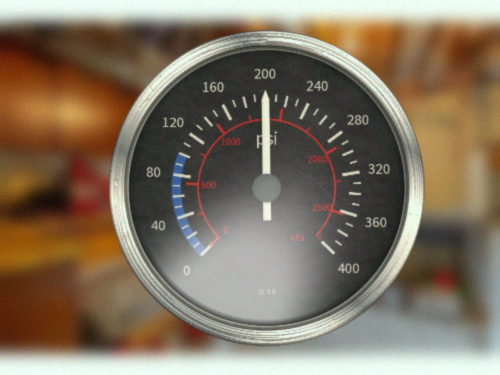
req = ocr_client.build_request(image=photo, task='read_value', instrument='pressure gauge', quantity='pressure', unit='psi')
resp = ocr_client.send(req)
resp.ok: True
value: 200 psi
